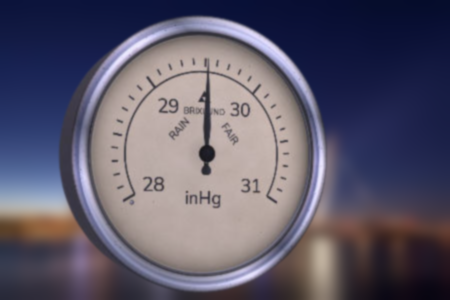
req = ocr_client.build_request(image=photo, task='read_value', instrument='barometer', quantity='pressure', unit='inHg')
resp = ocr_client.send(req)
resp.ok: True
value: 29.5 inHg
